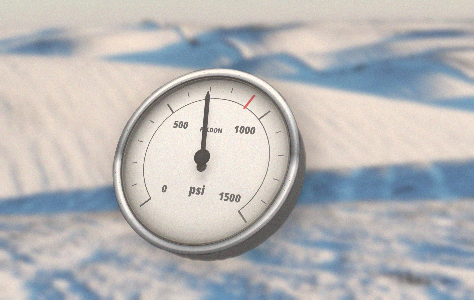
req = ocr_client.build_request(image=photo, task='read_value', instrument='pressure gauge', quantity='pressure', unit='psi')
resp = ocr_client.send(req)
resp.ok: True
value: 700 psi
